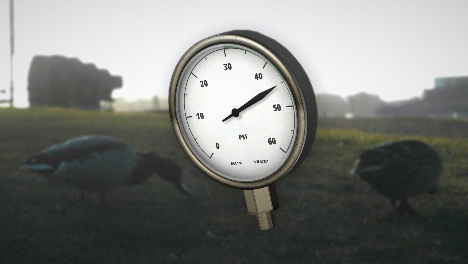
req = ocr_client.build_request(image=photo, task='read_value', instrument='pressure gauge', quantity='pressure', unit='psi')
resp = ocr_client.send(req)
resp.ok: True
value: 45 psi
